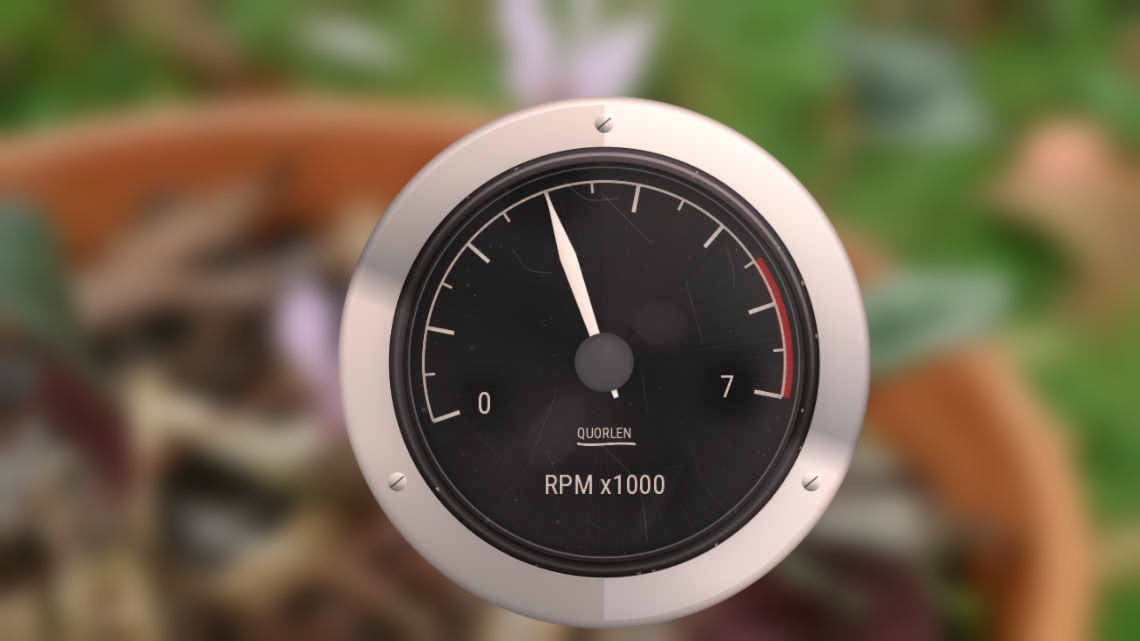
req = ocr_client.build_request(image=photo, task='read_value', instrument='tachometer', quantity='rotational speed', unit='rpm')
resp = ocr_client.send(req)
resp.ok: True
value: 3000 rpm
